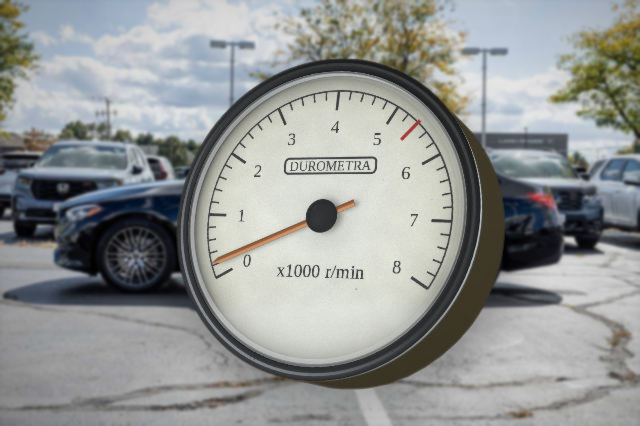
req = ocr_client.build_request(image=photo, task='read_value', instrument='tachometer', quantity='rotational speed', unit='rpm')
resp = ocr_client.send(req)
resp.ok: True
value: 200 rpm
